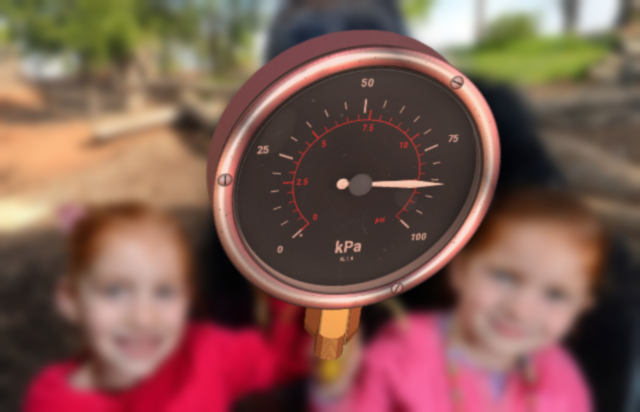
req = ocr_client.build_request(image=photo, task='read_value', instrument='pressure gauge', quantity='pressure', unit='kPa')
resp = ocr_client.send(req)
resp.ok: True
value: 85 kPa
